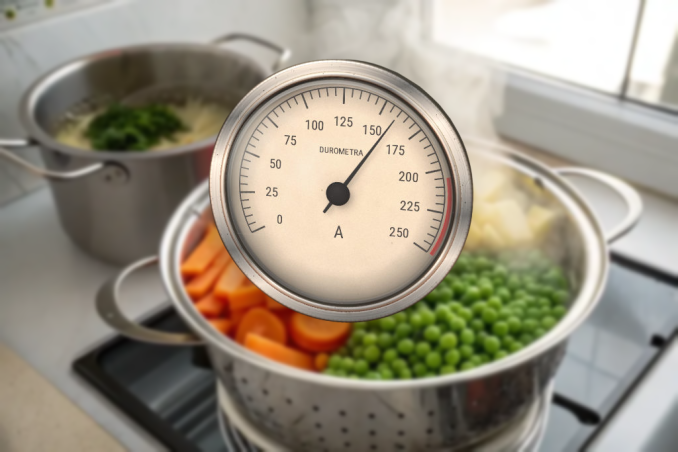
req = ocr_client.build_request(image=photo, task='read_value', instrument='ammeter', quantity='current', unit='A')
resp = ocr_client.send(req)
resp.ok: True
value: 160 A
